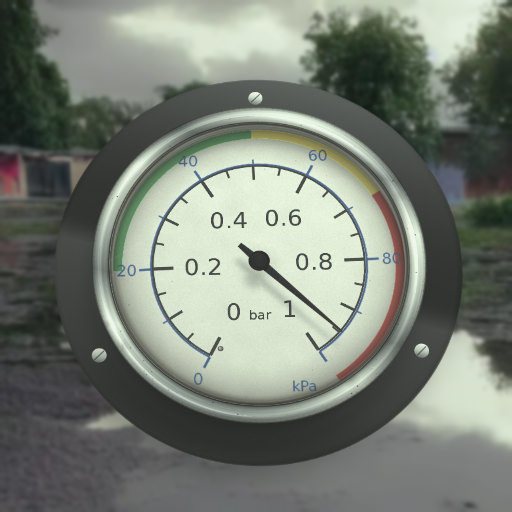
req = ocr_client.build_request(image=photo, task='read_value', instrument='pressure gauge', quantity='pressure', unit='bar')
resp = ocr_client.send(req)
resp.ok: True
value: 0.95 bar
